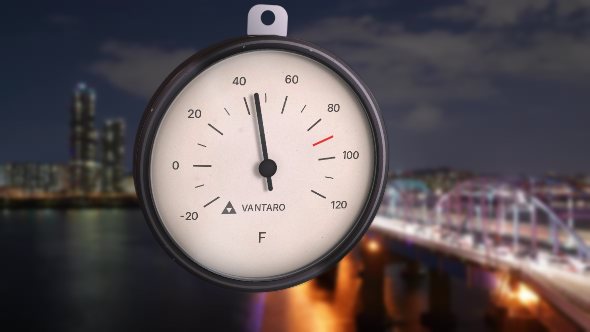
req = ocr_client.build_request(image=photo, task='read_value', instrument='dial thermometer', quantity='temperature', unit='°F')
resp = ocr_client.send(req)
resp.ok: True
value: 45 °F
